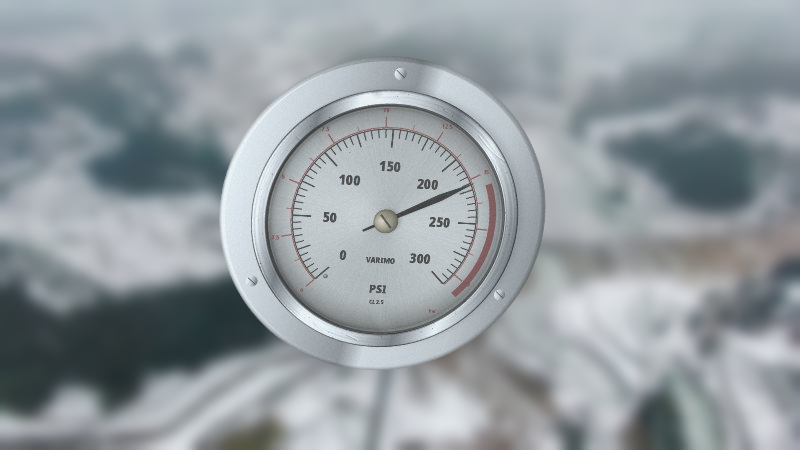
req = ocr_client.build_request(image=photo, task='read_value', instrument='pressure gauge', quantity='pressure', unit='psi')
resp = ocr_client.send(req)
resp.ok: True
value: 220 psi
